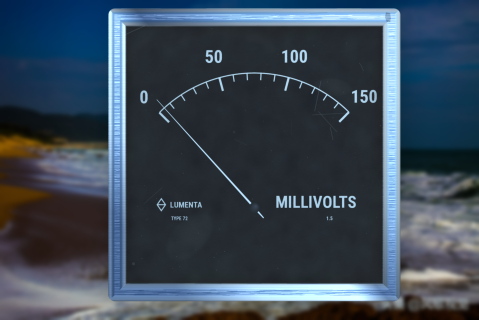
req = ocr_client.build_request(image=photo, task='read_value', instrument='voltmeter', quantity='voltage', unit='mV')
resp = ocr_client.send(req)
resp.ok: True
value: 5 mV
